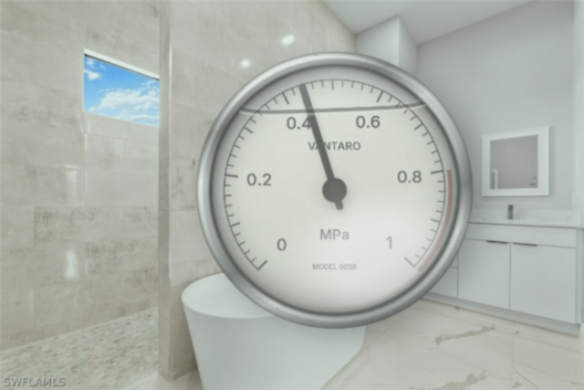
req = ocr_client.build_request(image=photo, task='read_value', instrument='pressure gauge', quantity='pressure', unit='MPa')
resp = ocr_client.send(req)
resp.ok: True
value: 0.44 MPa
